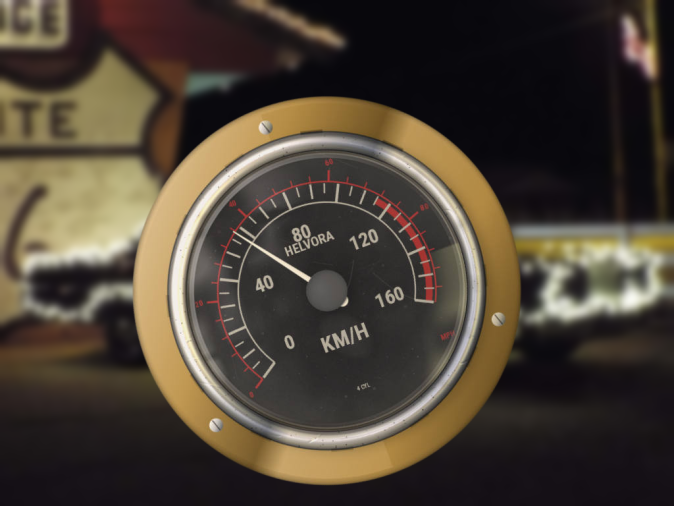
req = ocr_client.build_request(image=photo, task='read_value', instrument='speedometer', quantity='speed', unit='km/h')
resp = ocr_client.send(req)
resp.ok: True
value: 57.5 km/h
